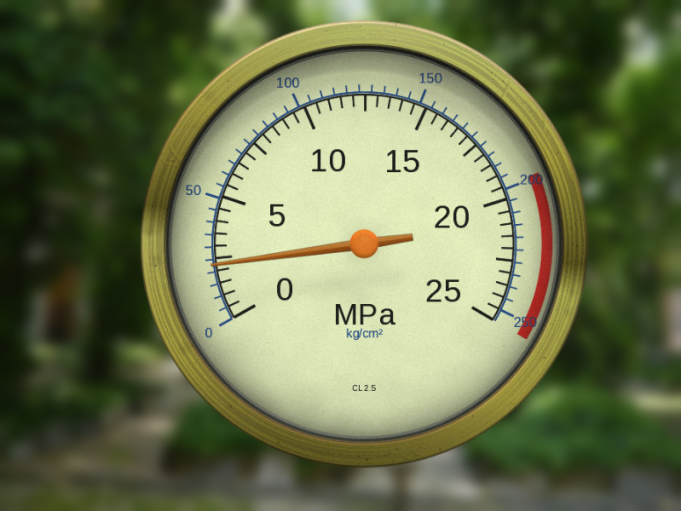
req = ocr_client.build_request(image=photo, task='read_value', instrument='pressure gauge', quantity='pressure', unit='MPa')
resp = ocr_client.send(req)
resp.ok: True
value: 2.25 MPa
